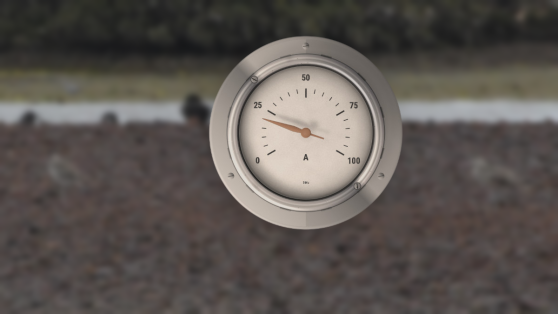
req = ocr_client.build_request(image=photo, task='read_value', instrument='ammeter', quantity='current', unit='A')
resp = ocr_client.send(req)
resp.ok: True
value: 20 A
